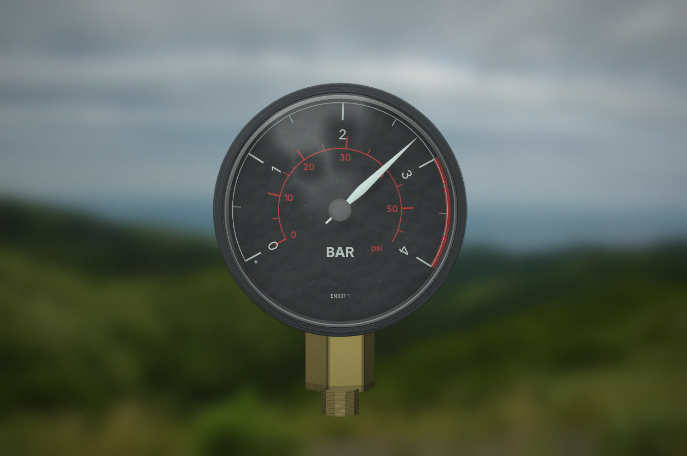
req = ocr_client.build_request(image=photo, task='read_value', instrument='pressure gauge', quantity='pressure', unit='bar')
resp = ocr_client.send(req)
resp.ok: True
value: 2.75 bar
